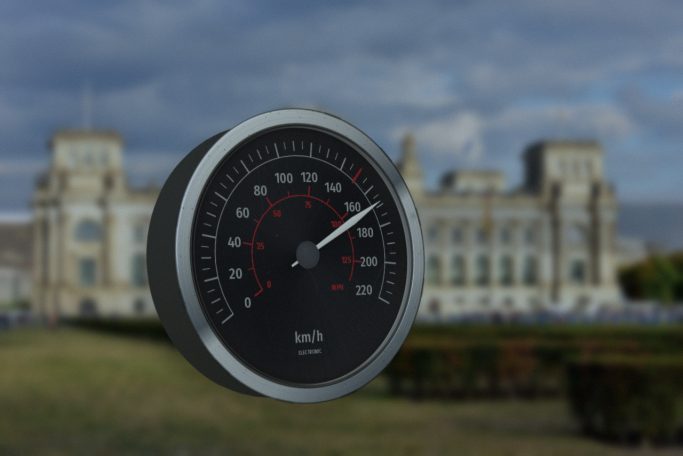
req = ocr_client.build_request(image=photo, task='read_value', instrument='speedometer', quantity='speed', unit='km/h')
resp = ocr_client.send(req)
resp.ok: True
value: 167.5 km/h
